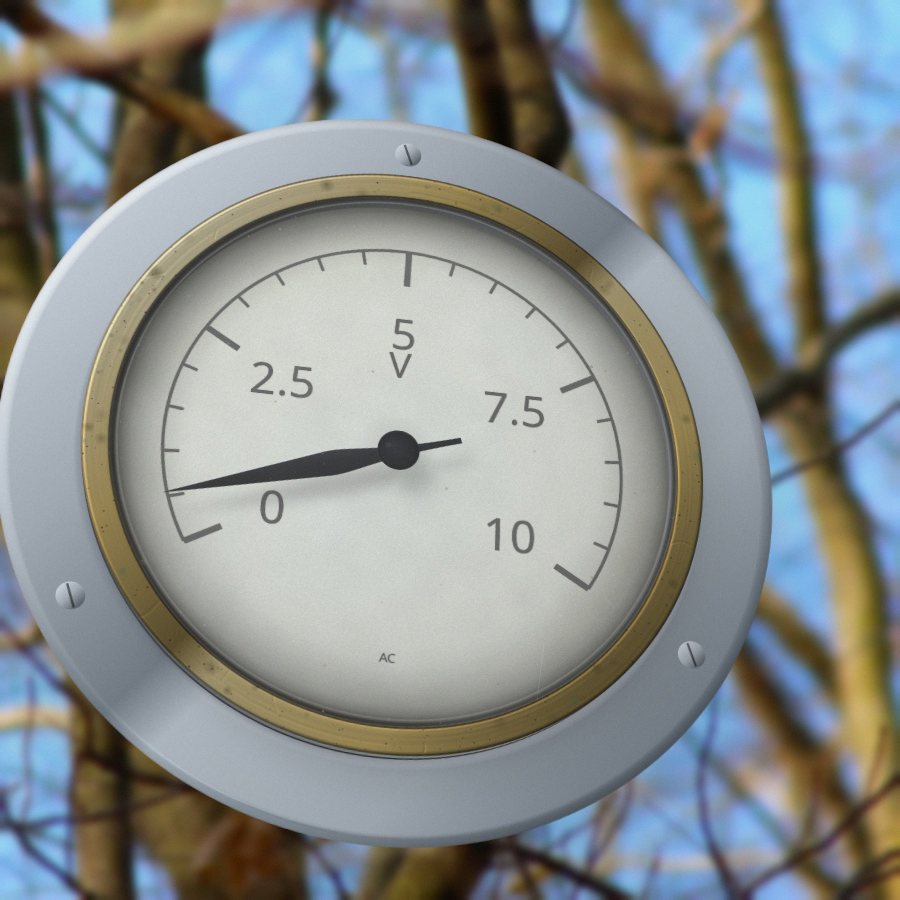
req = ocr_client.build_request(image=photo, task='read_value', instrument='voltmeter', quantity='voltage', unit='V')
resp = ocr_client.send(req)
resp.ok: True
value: 0.5 V
